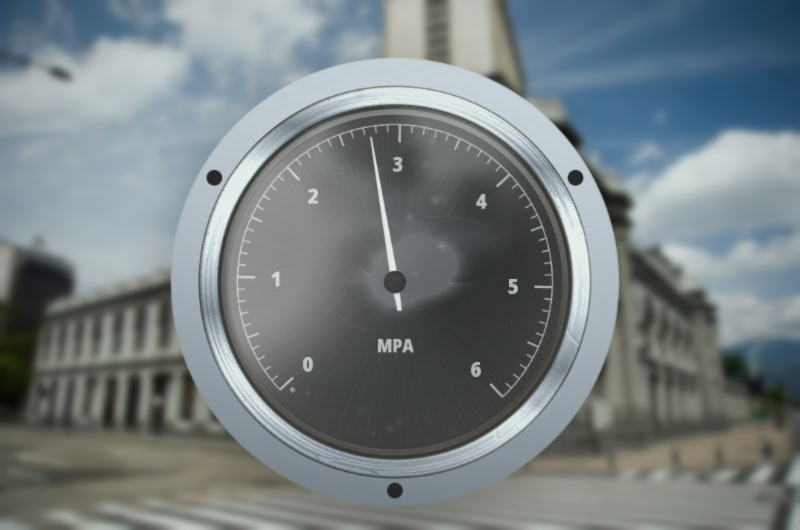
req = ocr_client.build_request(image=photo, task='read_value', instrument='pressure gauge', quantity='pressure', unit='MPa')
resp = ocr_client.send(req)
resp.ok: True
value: 2.75 MPa
